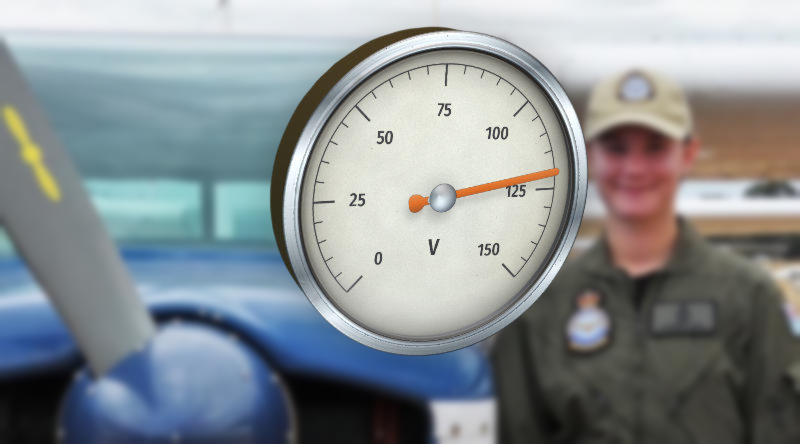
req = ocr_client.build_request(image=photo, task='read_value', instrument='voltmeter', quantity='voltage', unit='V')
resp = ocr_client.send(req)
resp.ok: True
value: 120 V
